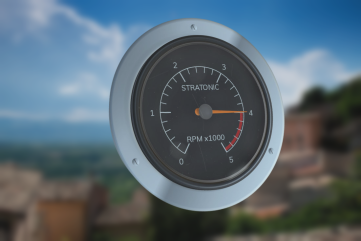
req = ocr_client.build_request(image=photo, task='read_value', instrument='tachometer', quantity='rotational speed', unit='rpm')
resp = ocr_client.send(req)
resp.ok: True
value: 4000 rpm
